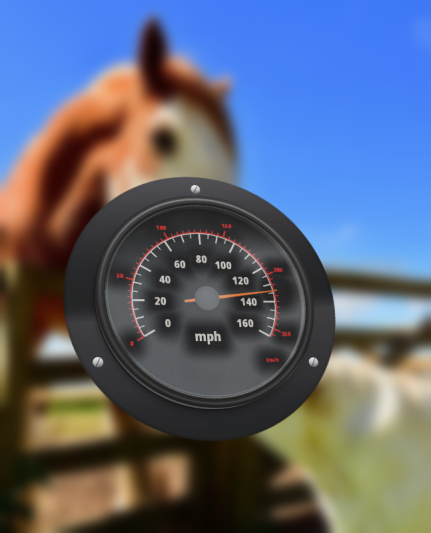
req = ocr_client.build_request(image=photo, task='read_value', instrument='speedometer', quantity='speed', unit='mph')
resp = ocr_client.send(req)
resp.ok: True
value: 135 mph
